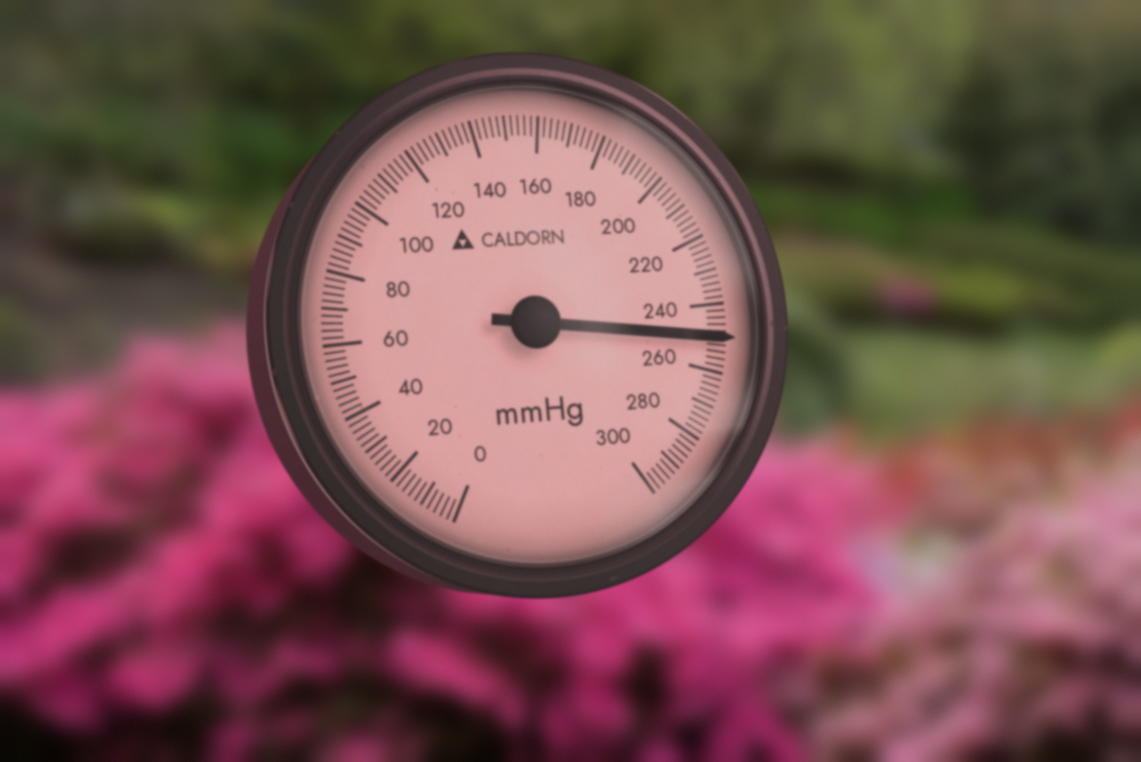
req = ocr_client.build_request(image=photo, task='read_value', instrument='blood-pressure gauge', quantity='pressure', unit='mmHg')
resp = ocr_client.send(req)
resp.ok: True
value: 250 mmHg
